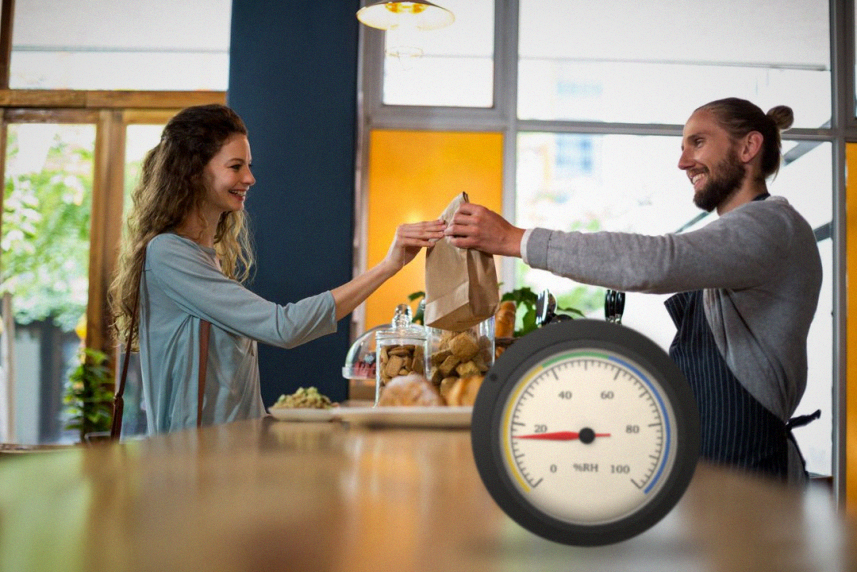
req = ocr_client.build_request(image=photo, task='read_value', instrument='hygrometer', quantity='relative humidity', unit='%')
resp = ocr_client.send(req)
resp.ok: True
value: 16 %
